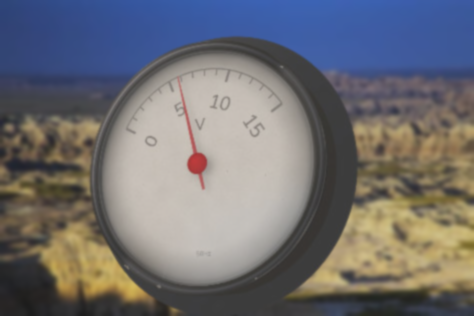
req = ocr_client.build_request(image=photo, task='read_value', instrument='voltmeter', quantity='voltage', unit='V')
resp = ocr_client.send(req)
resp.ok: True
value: 6 V
